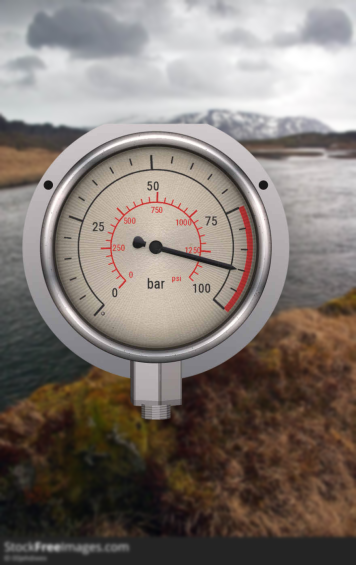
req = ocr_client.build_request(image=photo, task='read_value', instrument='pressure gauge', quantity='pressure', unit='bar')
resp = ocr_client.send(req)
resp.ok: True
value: 90 bar
